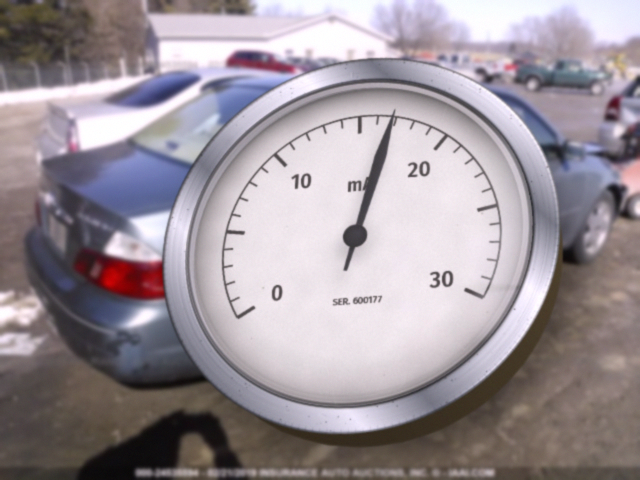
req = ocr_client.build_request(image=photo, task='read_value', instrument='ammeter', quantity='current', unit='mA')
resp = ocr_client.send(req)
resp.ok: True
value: 17 mA
